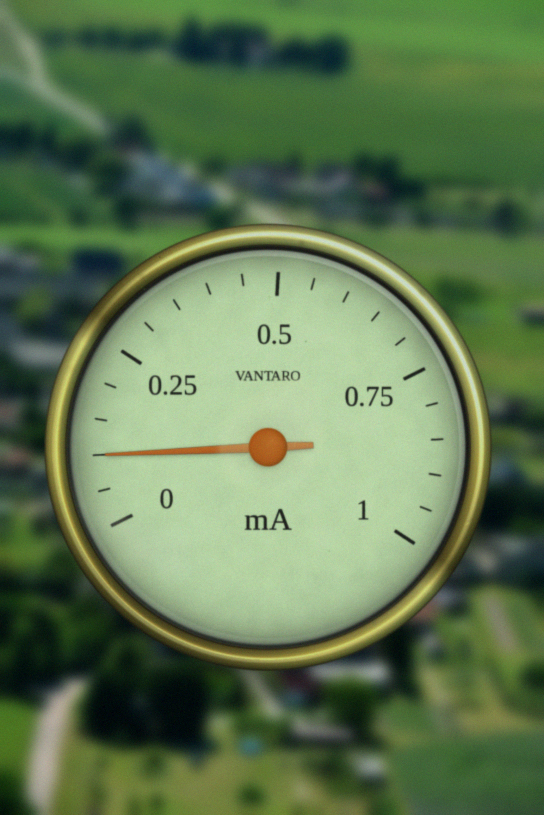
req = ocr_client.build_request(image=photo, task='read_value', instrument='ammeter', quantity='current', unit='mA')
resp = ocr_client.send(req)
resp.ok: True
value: 0.1 mA
